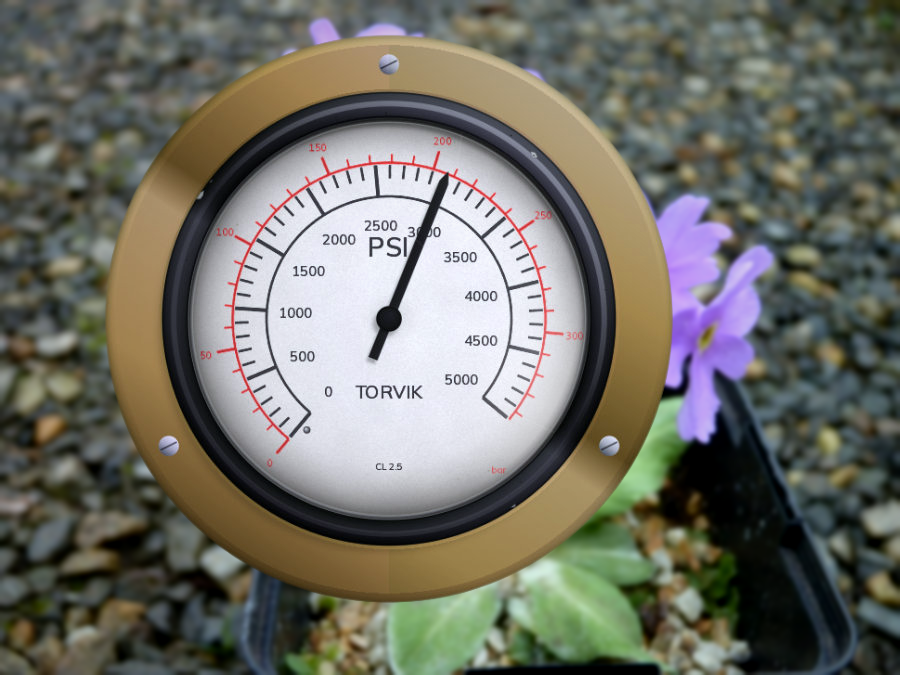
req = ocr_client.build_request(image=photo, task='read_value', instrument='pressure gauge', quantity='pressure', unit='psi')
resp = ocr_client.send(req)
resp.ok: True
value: 3000 psi
